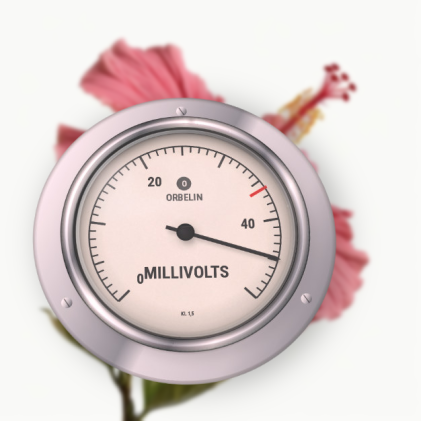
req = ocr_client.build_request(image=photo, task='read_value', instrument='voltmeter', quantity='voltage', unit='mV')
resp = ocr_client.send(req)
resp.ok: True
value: 45 mV
